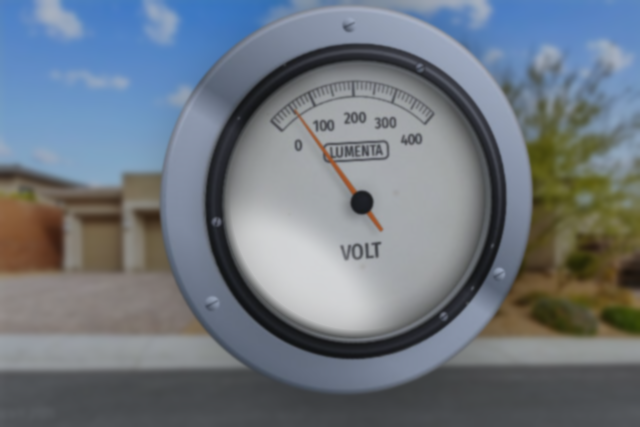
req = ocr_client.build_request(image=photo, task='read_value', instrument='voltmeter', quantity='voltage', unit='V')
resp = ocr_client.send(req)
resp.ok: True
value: 50 V
